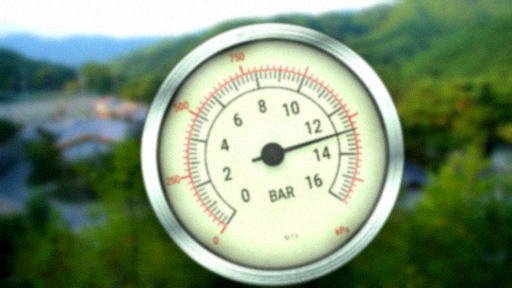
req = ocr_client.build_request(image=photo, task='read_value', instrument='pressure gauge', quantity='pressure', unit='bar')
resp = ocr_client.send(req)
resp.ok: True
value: 13 bar
